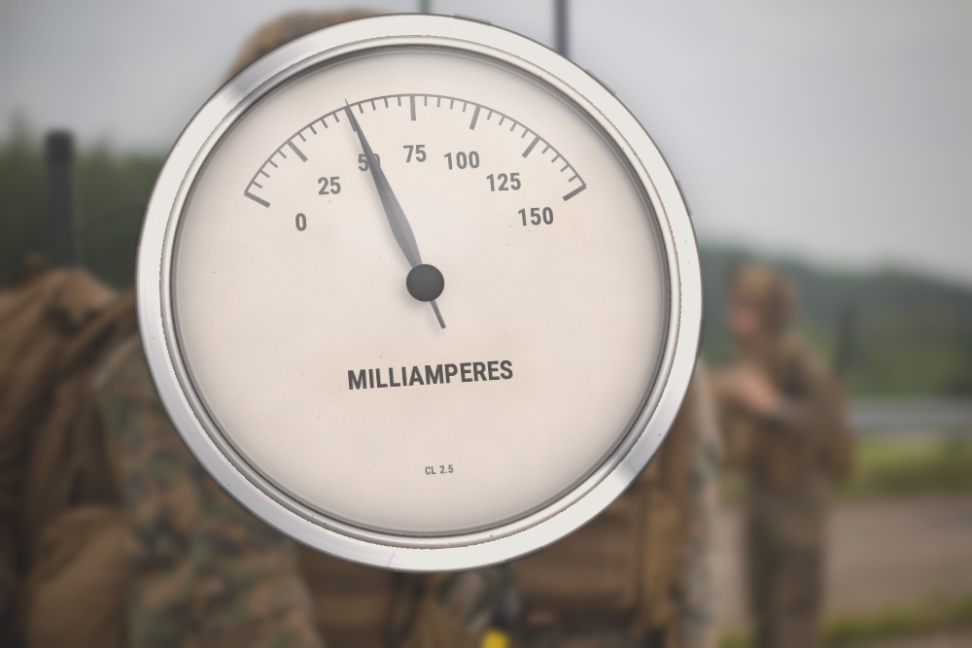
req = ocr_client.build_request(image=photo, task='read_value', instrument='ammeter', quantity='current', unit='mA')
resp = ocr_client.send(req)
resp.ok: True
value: 50 mA
